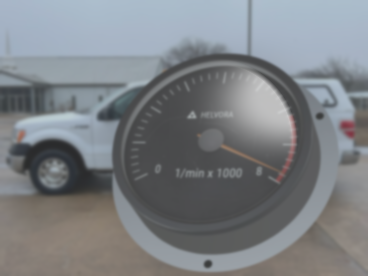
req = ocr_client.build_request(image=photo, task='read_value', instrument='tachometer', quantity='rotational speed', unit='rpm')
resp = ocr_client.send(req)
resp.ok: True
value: 7800 rpm
